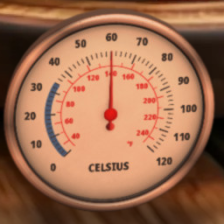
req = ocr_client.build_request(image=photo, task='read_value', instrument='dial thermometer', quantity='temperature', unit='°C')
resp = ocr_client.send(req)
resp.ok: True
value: 60 °C
